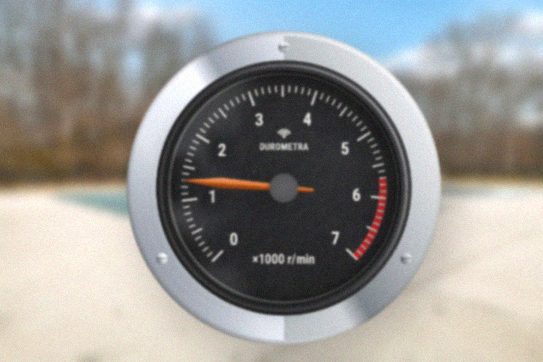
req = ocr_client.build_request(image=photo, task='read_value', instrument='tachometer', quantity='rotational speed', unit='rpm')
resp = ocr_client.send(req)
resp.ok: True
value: 1300 rpm
